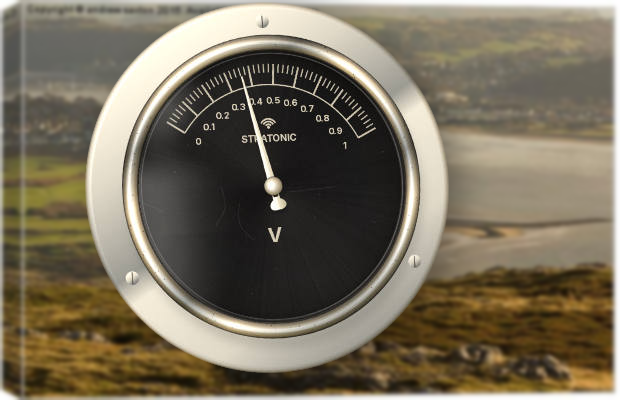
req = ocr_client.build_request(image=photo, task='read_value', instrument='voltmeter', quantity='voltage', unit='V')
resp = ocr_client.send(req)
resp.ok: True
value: 0.36 V
